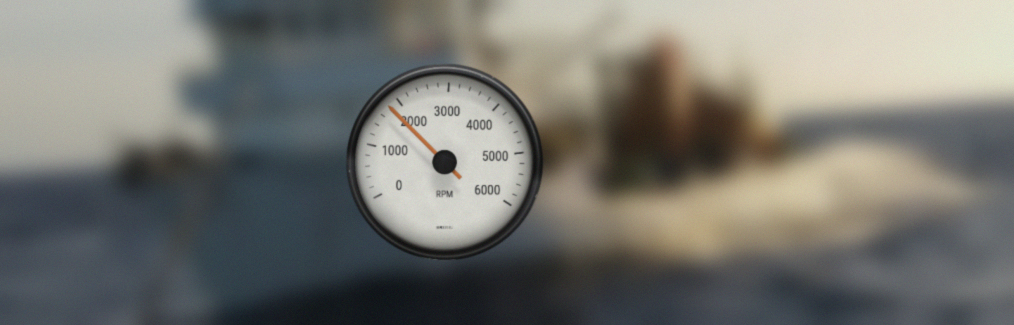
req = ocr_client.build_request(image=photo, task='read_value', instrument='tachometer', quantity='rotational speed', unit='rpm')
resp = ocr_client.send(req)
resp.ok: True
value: 1800 rpm
